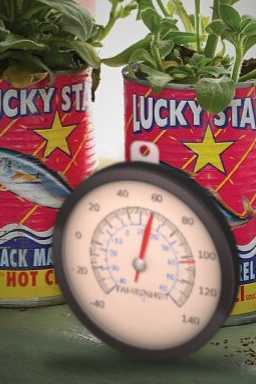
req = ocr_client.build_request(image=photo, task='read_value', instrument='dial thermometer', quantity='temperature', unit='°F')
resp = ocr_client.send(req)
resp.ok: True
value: 60 °F
